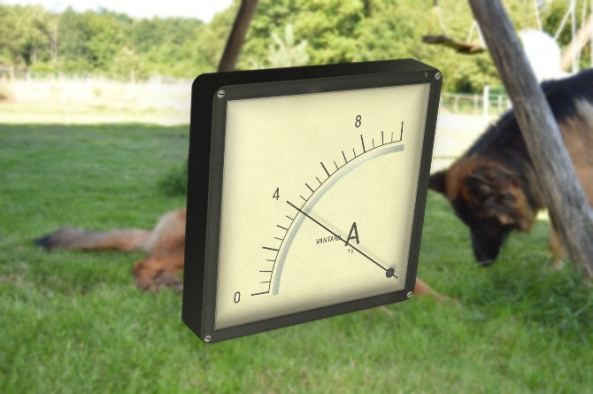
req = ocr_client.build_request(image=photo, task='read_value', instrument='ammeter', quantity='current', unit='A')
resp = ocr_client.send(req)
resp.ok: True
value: 4 A
